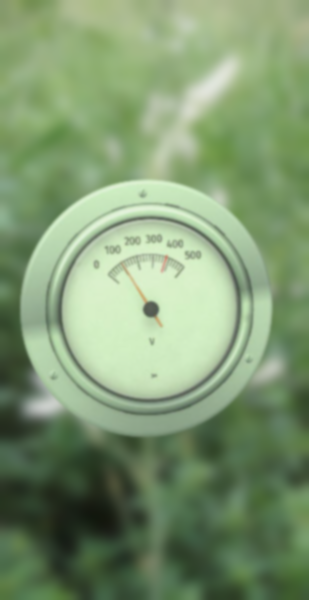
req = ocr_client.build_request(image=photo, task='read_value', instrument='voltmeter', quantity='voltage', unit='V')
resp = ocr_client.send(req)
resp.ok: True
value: 100 V
